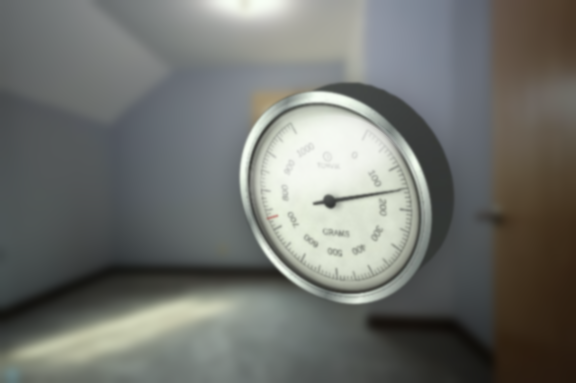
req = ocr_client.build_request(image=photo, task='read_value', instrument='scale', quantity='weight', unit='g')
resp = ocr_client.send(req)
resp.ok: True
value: 150 g
